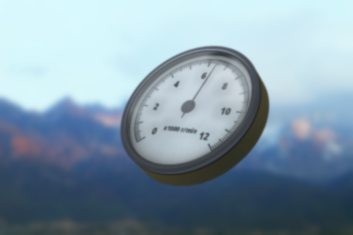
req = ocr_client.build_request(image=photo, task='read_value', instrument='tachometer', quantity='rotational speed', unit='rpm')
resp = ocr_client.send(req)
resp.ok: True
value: 6500 rpm
